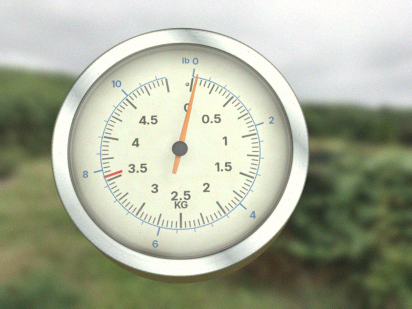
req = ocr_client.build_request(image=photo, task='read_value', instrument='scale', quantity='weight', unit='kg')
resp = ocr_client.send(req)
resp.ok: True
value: 0.05 kg
